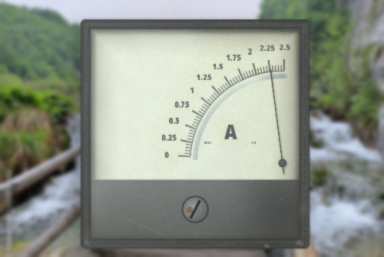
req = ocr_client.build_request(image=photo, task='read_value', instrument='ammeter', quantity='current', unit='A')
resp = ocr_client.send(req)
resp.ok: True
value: 2.25 A
